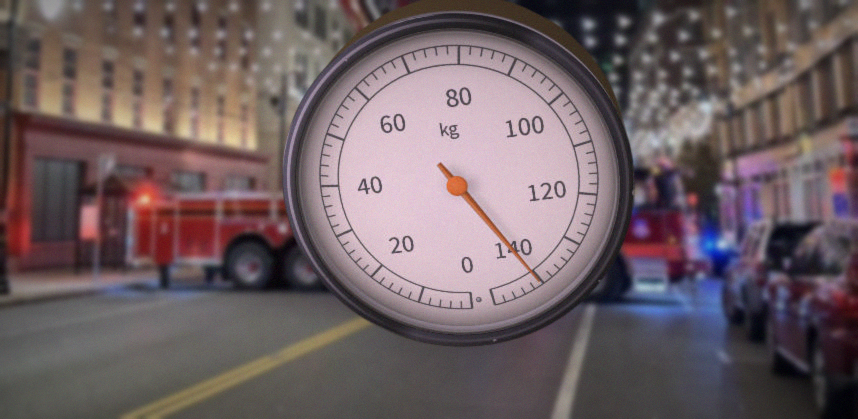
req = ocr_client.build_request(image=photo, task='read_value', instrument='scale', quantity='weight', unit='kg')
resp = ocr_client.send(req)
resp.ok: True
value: 140 kg
